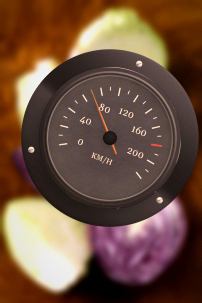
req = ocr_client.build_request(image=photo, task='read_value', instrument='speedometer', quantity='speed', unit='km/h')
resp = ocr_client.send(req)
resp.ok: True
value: 70 km/h
